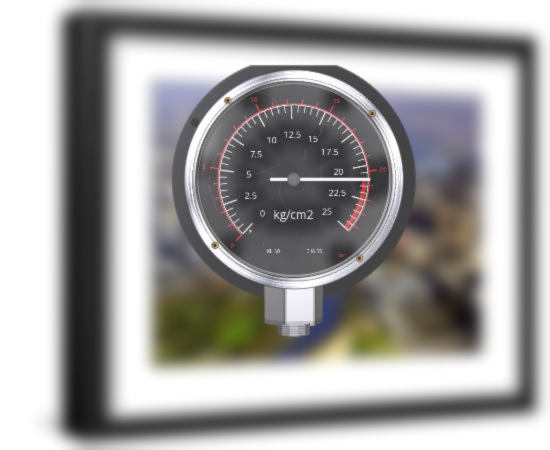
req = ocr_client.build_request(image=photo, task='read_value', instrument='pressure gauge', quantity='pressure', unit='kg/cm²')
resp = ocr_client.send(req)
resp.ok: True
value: 21 kg/cm²
